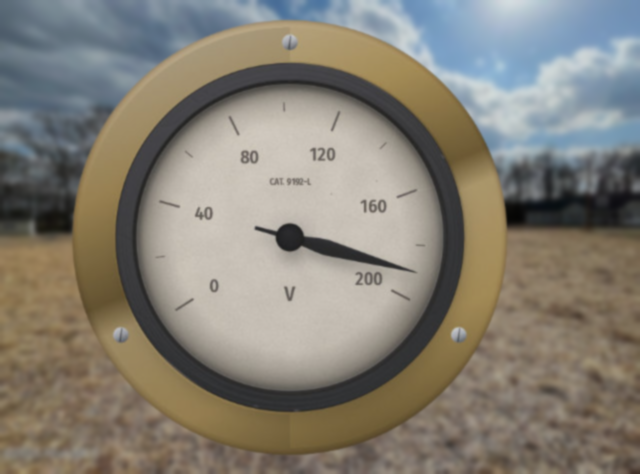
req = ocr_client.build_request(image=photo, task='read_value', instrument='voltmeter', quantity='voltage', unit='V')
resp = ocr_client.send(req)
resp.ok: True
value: 190 V
